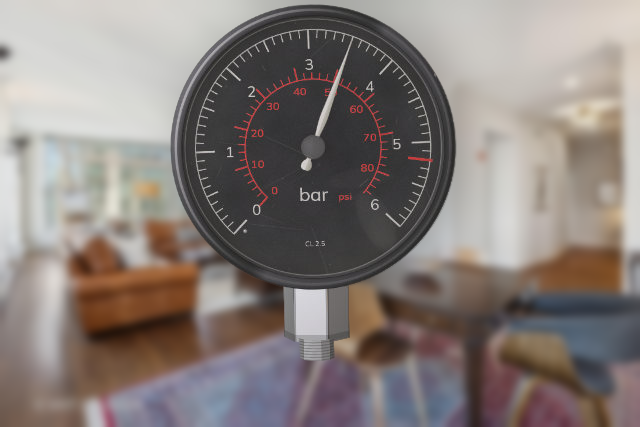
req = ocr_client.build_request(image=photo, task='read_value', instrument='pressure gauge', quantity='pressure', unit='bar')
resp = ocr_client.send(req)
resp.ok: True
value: 3.5 bar
